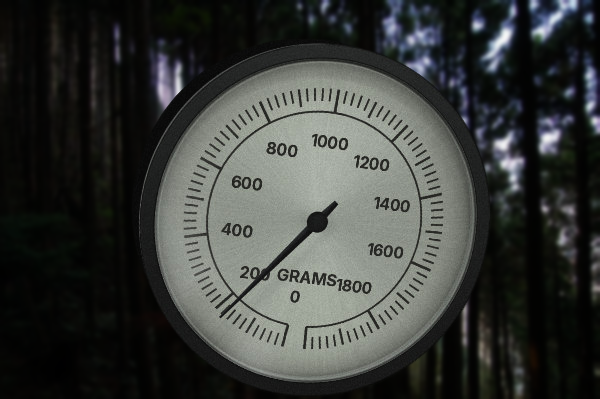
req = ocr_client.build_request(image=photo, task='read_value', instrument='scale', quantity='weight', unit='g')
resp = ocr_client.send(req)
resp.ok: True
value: 180 g
